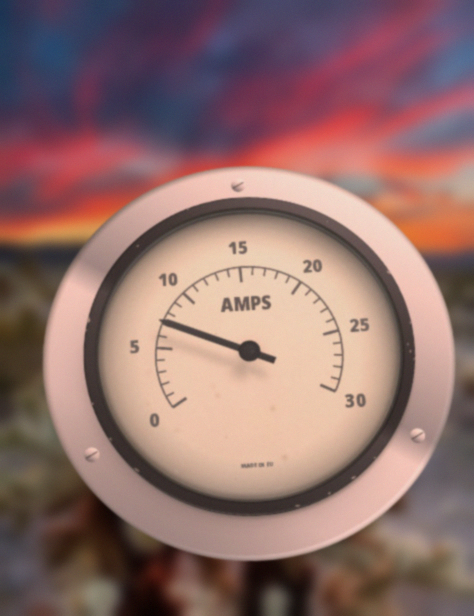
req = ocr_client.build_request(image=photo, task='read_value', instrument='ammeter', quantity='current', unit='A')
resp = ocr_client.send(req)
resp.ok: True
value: 7 A
